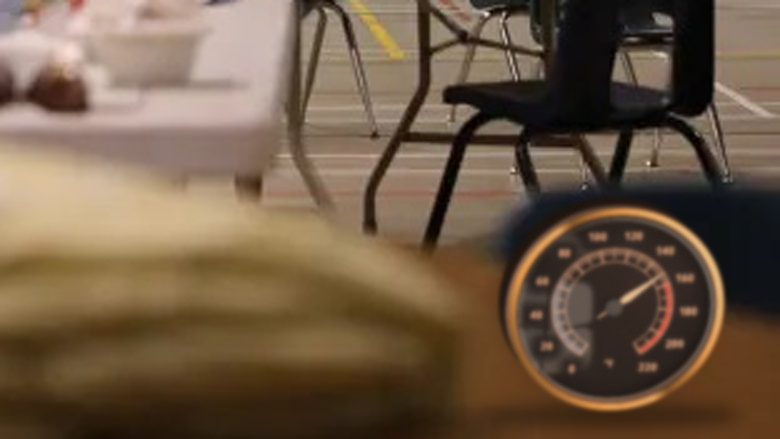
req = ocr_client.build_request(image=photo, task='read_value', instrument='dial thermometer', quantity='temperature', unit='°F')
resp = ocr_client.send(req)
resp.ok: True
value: 150 °F
